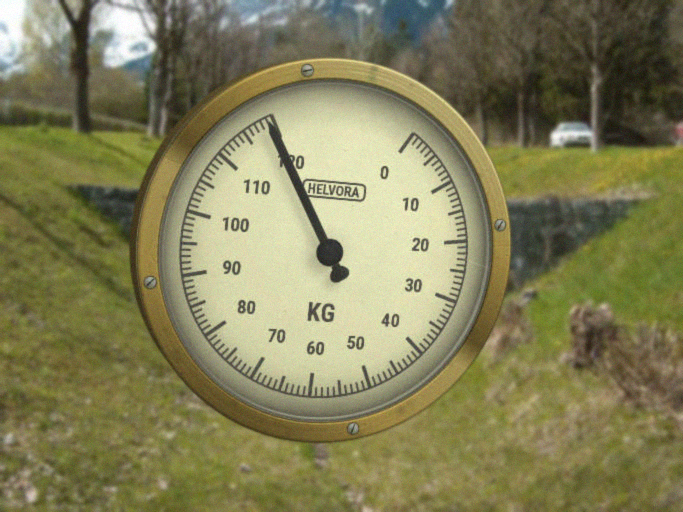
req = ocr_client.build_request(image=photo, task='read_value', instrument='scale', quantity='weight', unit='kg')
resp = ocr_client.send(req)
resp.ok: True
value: 119 kg
